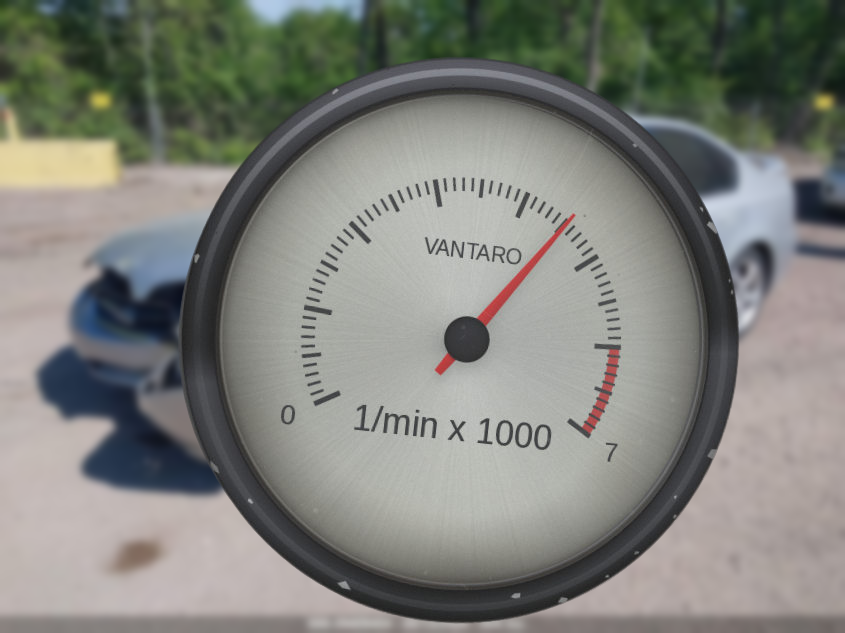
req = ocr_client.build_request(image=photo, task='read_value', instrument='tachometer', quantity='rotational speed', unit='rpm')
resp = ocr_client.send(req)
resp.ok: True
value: 4500 rpm
